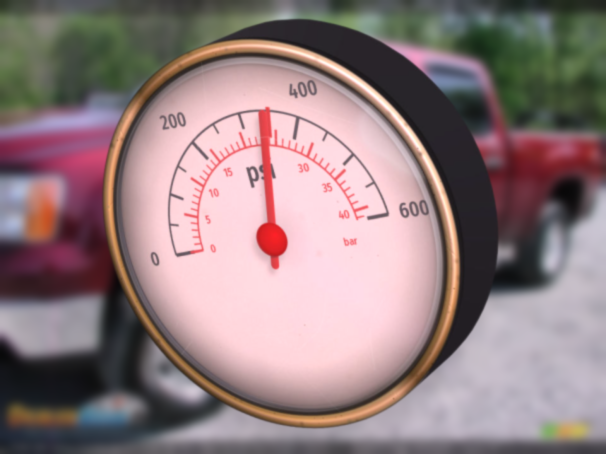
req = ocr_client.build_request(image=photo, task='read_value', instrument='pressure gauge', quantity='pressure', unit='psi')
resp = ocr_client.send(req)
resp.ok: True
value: 350 psi
